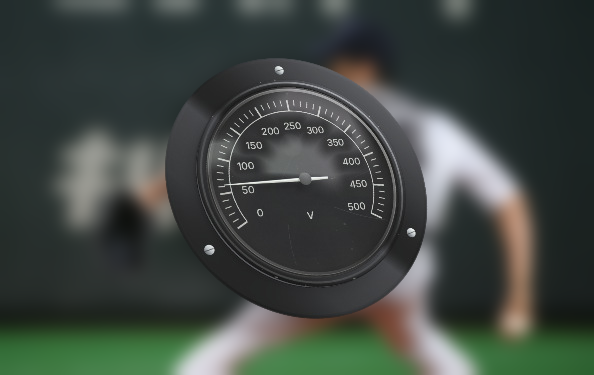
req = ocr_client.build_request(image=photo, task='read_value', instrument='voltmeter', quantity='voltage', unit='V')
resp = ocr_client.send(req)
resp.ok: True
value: 60 V
